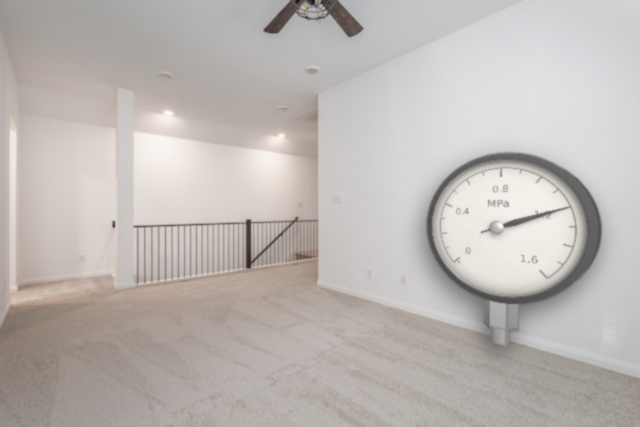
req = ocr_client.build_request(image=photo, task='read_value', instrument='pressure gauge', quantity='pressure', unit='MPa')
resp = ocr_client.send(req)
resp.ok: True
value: 1.2 MPa
